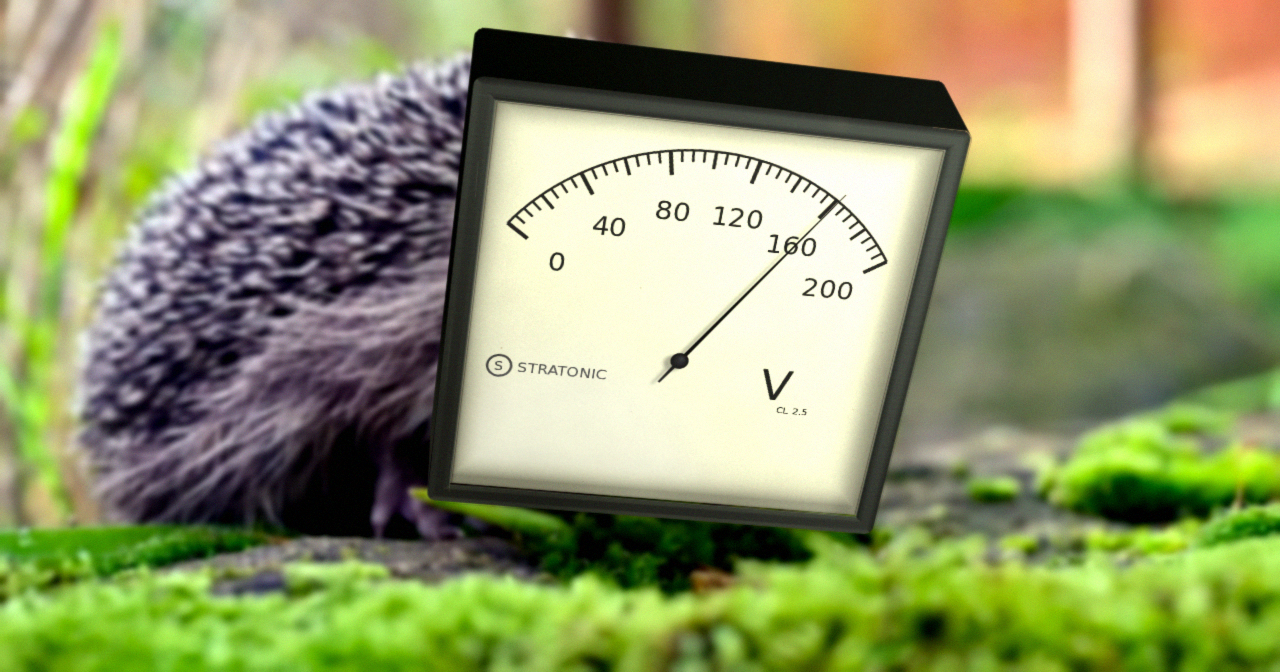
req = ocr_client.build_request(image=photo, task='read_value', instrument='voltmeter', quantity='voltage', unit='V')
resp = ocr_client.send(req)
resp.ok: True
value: 160 V
